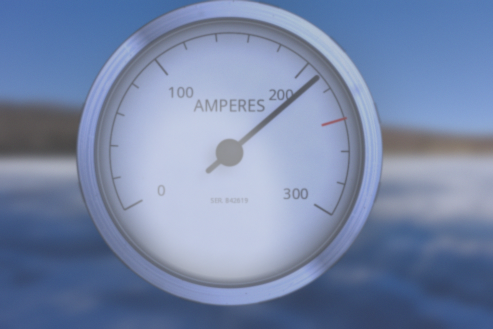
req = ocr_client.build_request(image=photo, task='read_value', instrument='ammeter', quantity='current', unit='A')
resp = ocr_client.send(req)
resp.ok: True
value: 210 A
